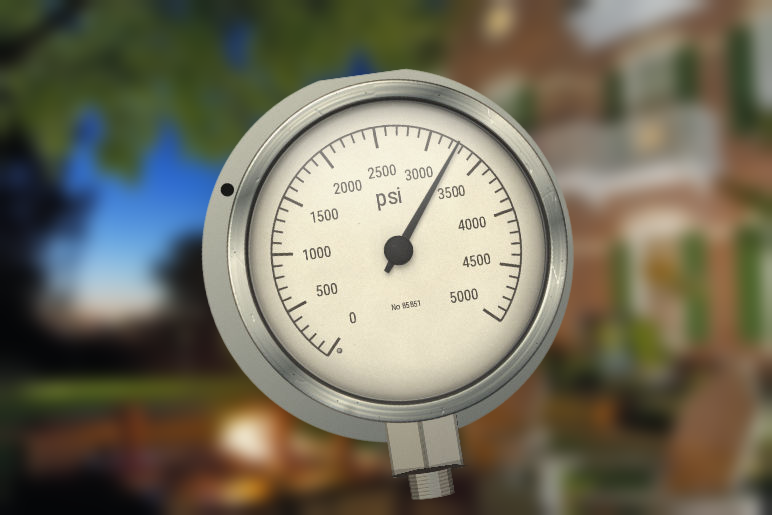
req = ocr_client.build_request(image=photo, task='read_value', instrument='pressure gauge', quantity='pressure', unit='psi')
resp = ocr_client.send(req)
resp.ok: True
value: 3250 psi
